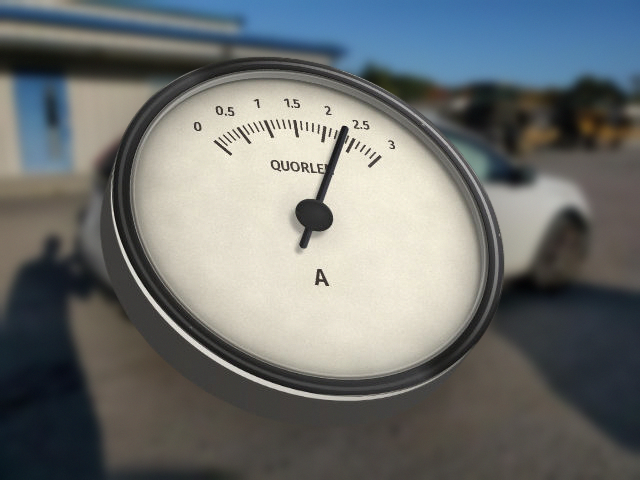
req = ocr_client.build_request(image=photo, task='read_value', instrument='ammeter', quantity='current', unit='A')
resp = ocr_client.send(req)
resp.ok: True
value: 2.3 A
